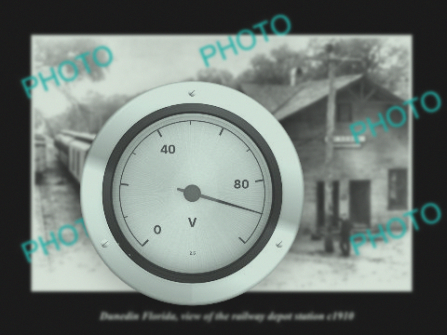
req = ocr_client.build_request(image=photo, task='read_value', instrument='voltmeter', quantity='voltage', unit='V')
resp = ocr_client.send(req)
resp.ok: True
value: 90 V
